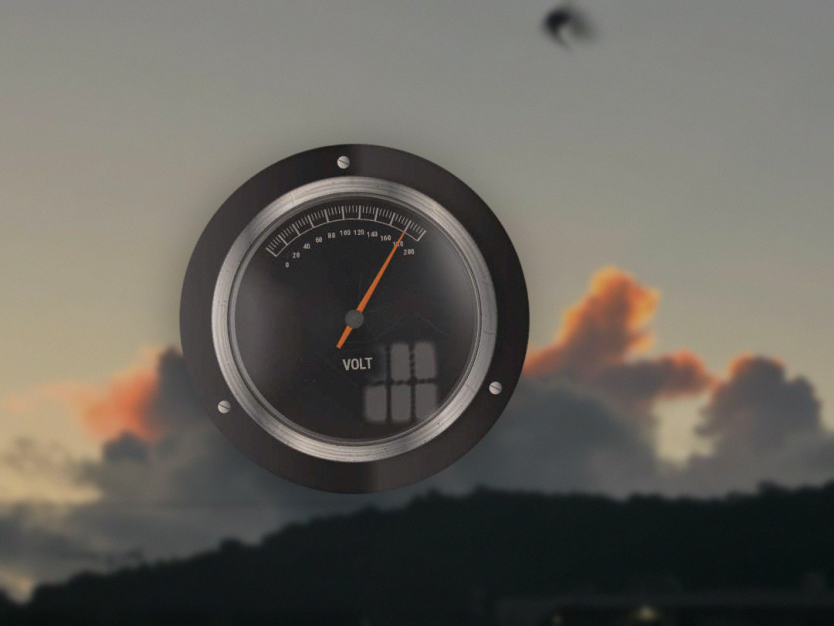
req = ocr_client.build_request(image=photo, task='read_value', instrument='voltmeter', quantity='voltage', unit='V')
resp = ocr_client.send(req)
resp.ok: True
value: 180 V
